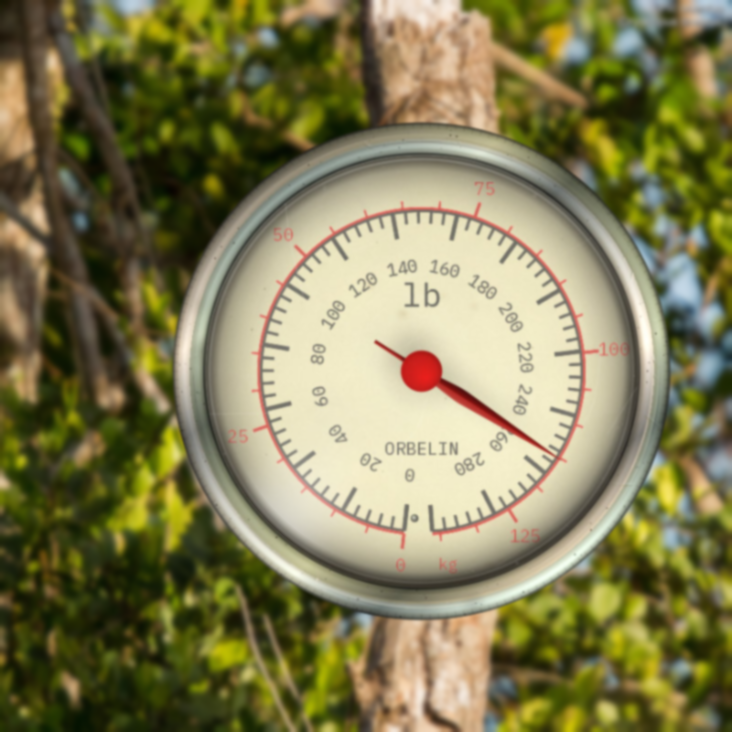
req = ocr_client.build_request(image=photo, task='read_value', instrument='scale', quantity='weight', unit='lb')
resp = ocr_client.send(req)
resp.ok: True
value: 254 lb
